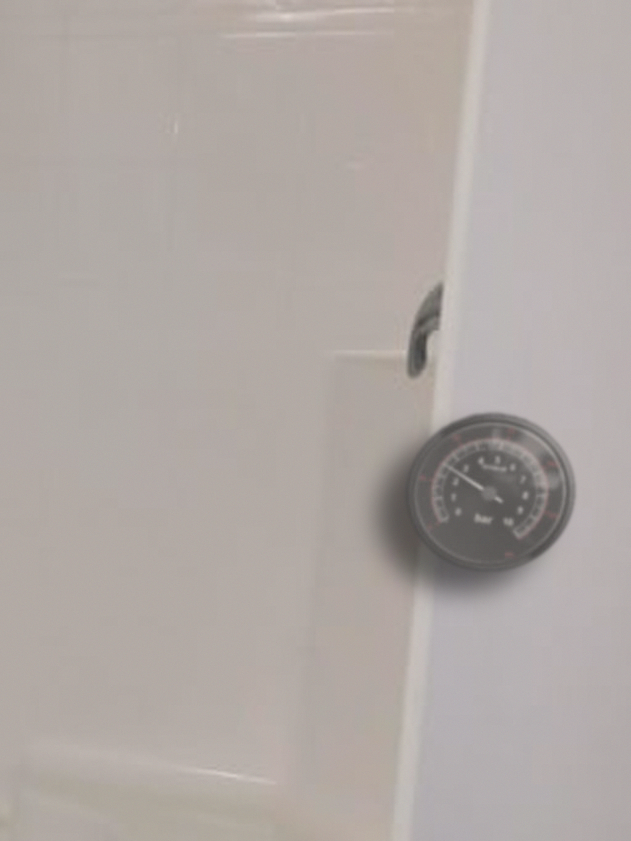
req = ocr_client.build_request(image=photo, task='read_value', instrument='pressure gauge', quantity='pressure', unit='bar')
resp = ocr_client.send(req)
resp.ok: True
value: 2.5 bar
